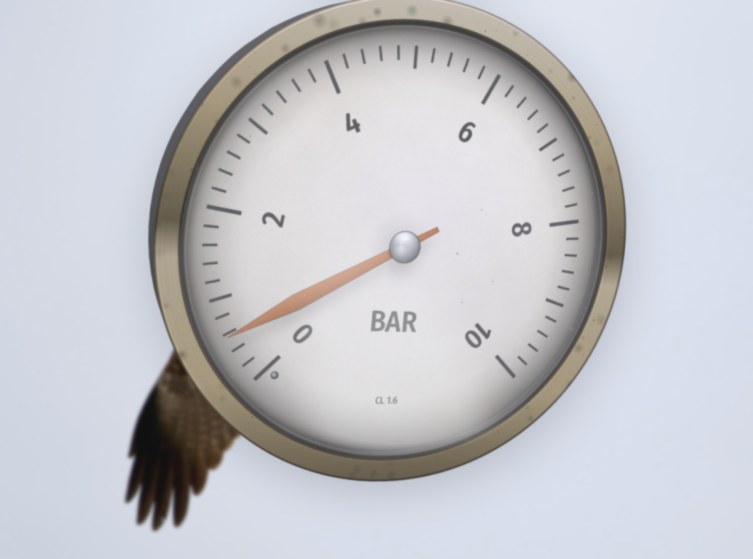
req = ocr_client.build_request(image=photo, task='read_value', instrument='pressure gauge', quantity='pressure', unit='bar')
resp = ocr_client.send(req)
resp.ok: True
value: 0.6 bar
